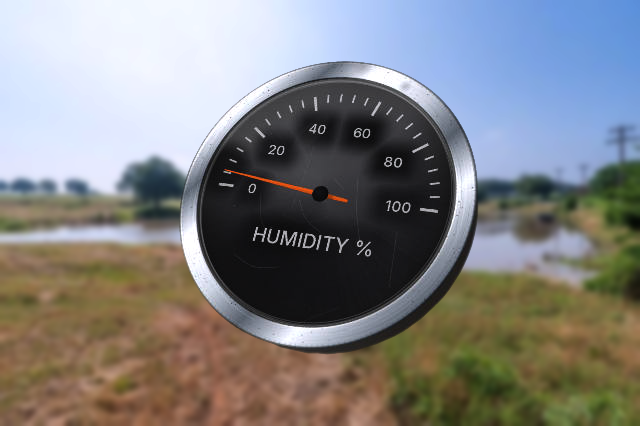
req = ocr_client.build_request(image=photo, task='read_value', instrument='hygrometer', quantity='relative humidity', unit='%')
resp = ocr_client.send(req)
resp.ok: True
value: 4 %
